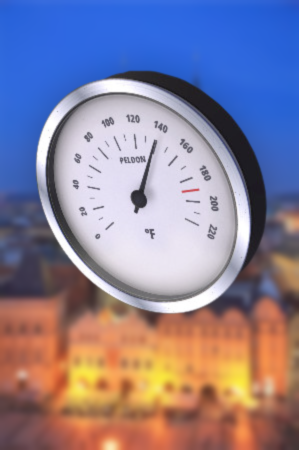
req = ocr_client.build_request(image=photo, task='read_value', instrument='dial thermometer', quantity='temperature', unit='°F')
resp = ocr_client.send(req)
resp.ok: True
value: 140 °F
